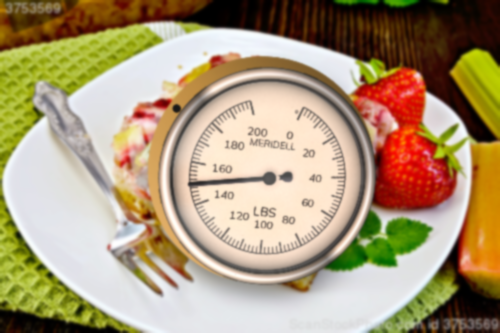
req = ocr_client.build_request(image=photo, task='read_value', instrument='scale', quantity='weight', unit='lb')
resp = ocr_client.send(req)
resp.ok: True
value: 150 lb
